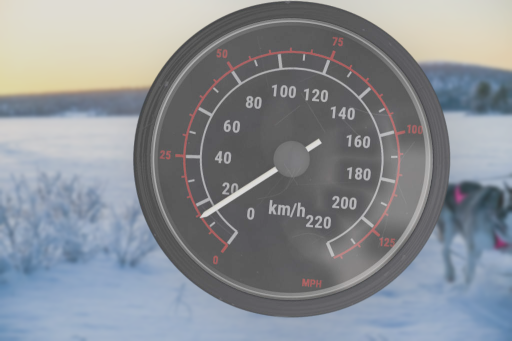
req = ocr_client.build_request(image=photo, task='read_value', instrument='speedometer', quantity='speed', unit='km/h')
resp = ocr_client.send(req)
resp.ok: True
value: 15 km/h
